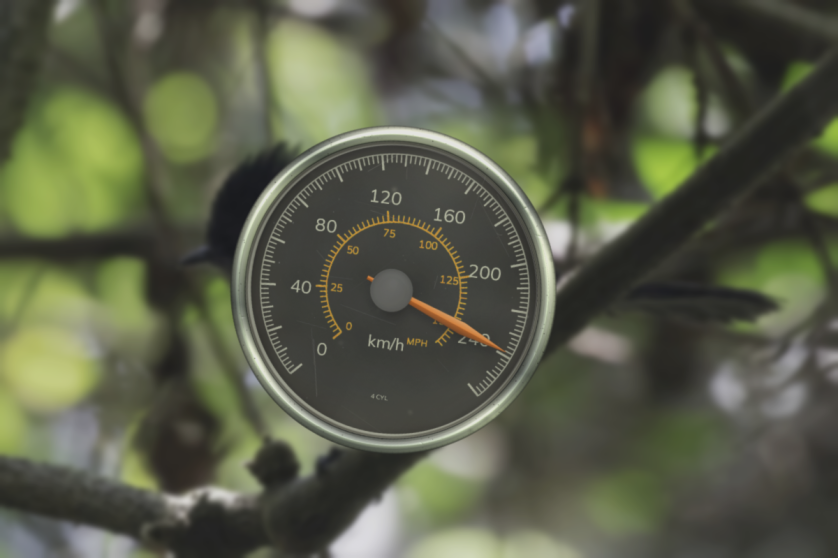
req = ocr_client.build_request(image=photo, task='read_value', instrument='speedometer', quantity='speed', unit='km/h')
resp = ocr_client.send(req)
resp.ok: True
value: 238 km/h
